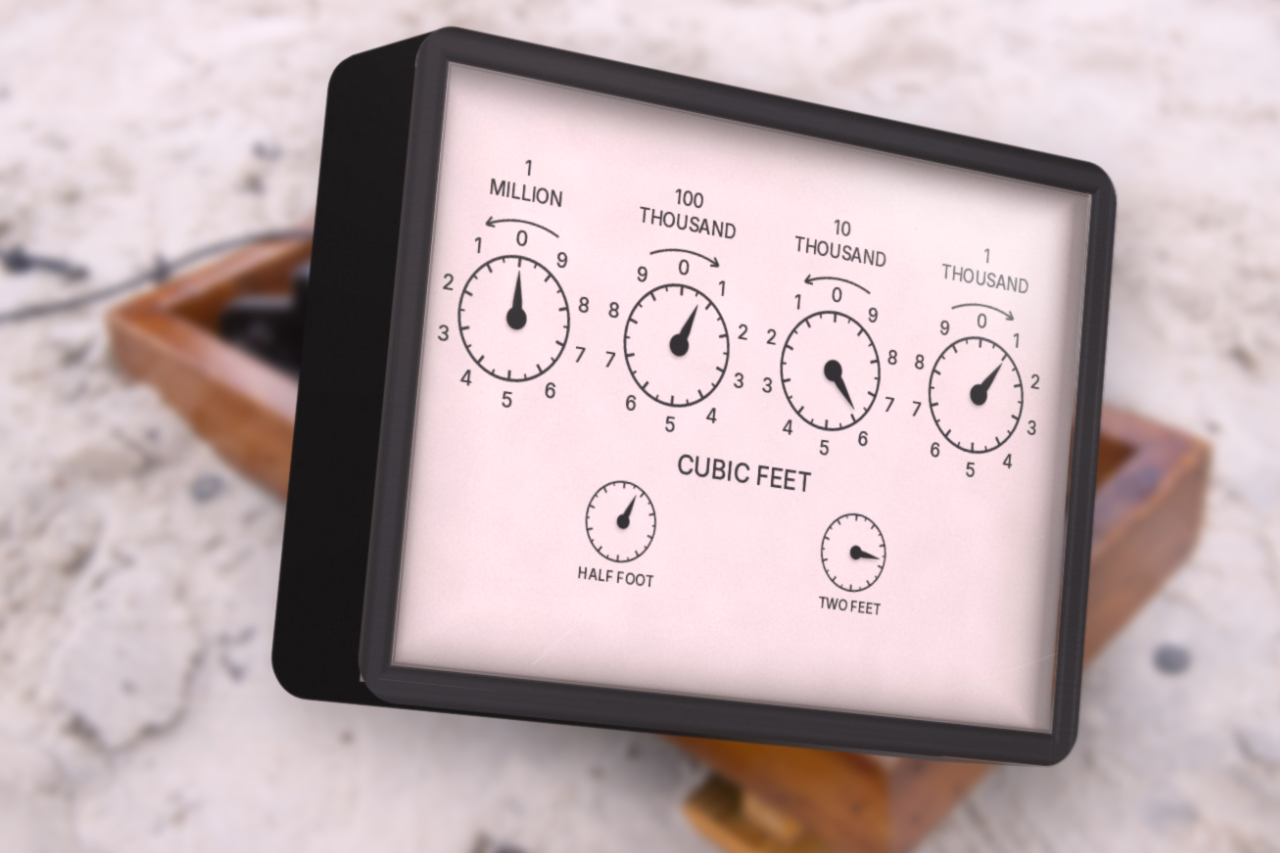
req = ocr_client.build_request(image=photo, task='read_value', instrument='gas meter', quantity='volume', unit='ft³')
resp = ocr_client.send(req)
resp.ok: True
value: 6100 ft³
